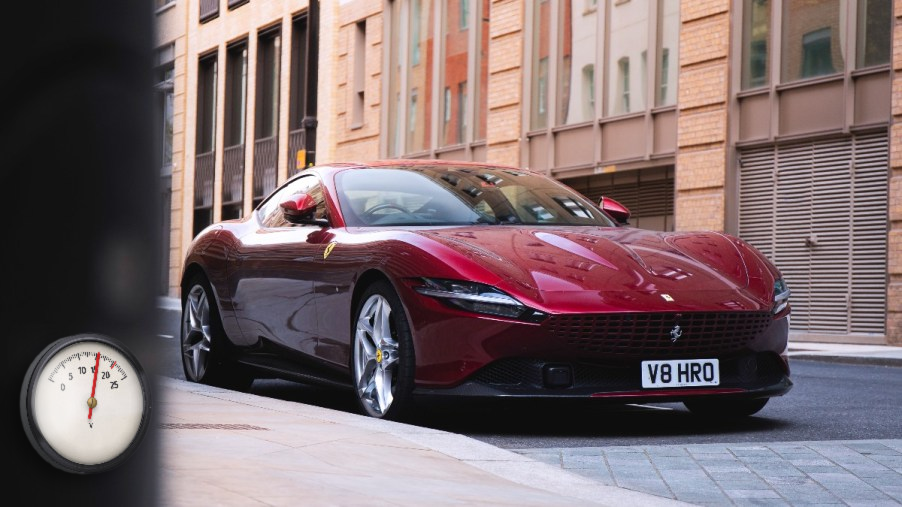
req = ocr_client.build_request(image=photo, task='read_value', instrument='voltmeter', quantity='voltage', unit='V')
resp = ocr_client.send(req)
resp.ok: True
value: 15 V
